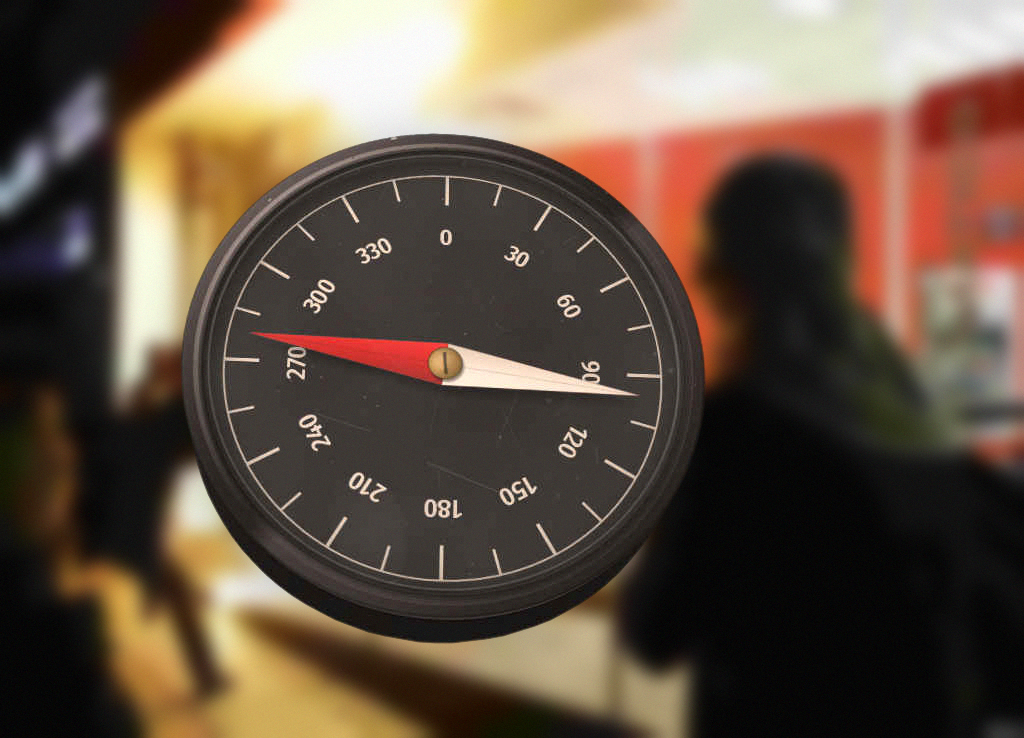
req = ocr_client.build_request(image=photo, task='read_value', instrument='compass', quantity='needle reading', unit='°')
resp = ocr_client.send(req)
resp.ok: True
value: 277.5 °
